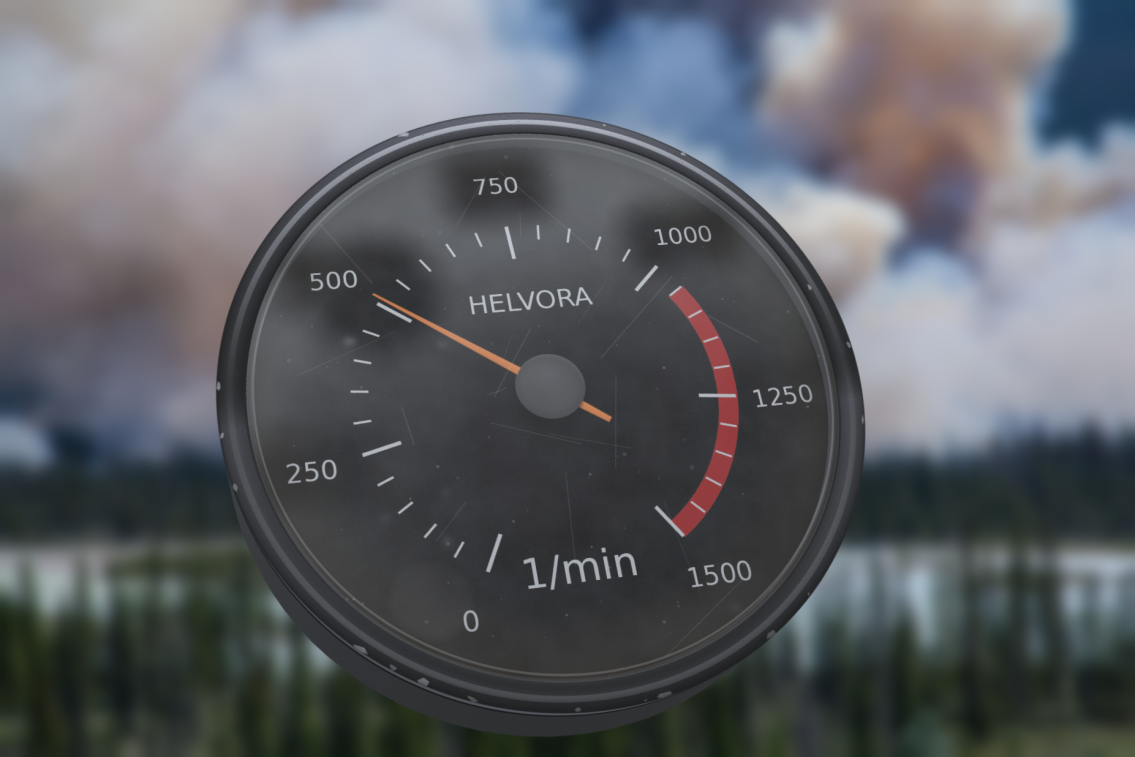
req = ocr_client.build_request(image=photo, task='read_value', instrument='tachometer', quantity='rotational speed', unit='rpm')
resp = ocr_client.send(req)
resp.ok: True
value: 500 rpm
